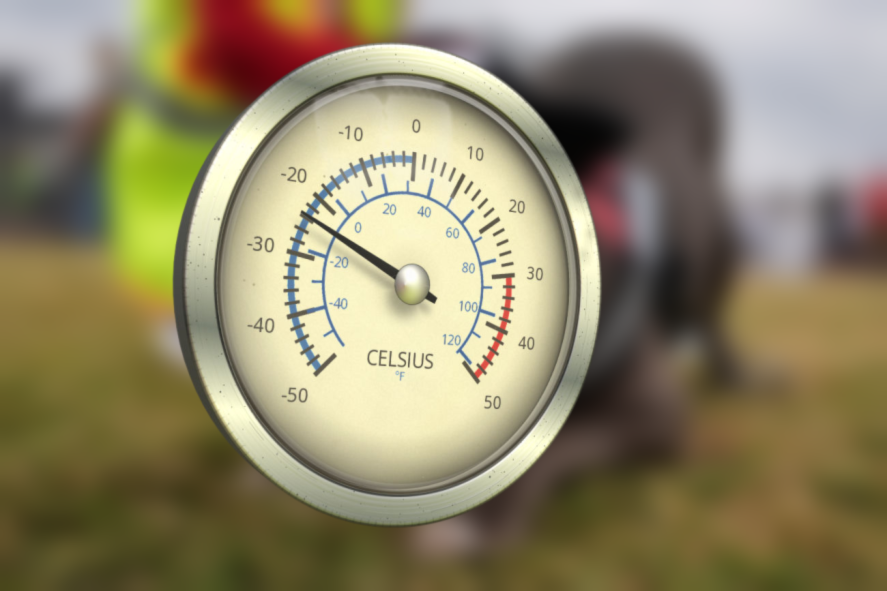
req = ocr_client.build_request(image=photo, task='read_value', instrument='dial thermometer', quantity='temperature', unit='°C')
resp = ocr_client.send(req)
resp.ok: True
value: -24 °C
